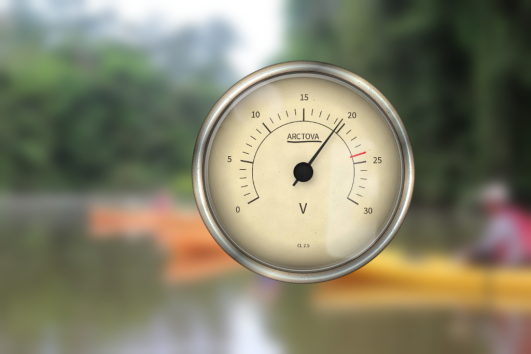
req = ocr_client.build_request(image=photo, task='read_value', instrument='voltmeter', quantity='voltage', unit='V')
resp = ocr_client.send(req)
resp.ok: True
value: 19.5 V
